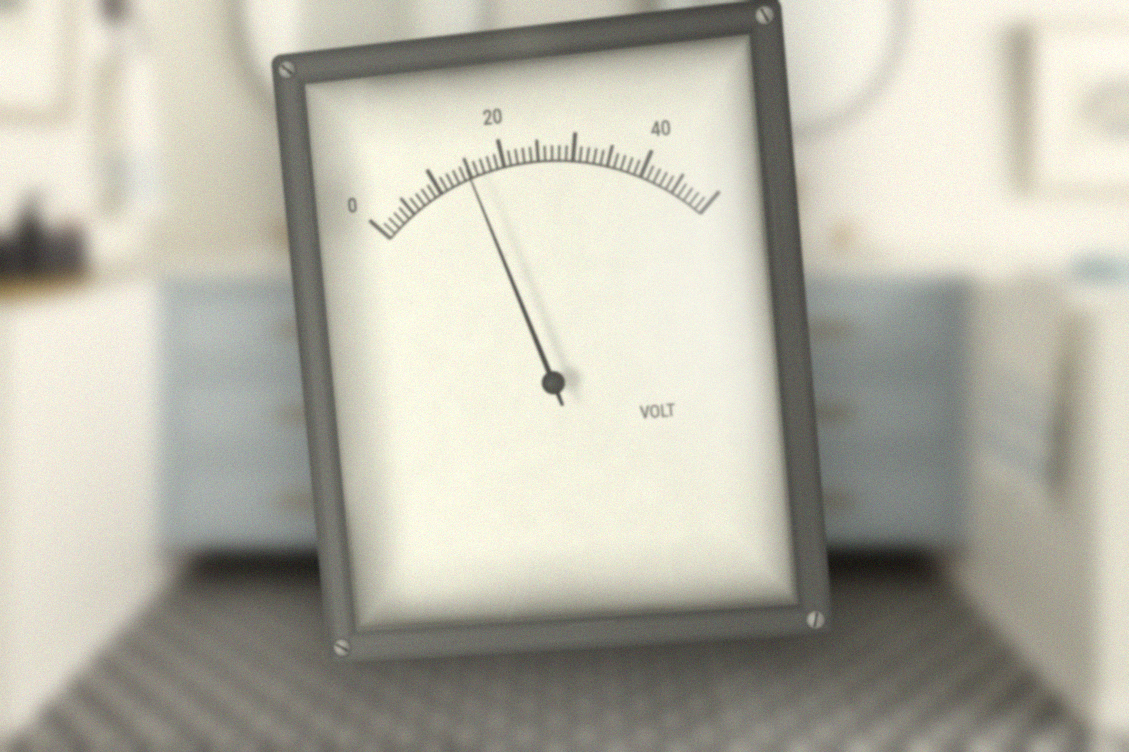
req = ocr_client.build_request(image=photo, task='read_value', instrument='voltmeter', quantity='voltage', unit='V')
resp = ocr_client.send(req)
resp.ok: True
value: 15 V
